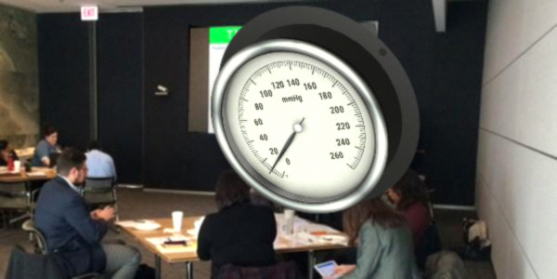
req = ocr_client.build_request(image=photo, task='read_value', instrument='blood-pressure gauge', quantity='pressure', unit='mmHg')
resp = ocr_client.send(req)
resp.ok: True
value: 10 mmHg
